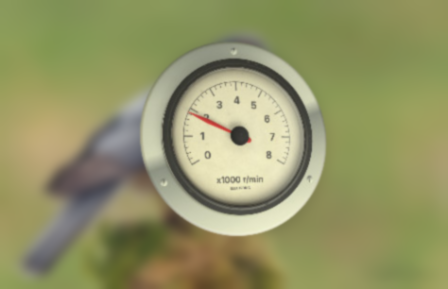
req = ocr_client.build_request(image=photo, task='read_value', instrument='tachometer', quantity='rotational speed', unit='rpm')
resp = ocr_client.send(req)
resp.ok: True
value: 1800 rpm
